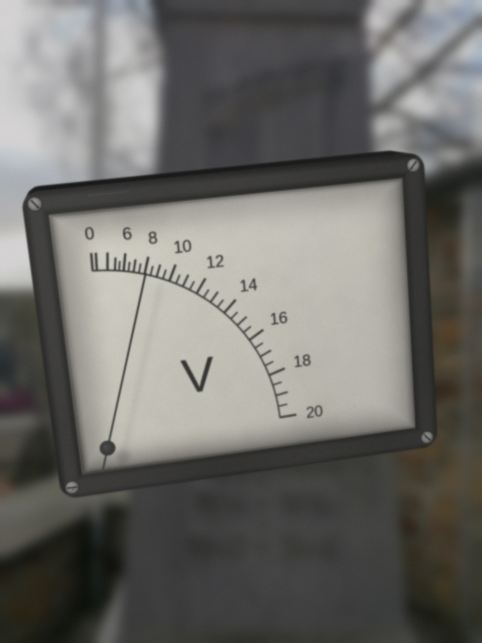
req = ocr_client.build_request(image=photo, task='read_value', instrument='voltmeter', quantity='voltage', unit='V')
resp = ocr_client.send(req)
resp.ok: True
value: 8 V
